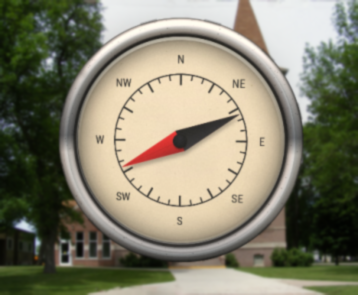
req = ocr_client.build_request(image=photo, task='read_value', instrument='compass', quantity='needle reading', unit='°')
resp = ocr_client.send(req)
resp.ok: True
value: 245 °
